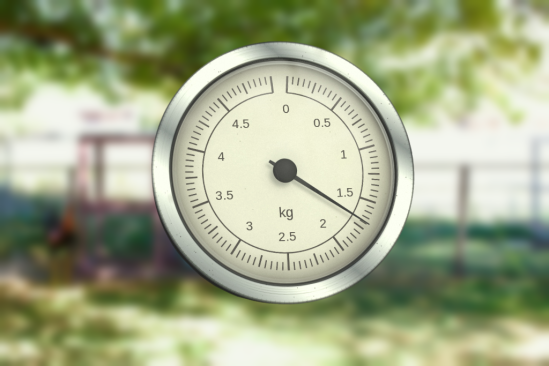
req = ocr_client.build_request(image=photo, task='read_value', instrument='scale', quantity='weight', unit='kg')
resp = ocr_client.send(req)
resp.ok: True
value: 1.7 kg
